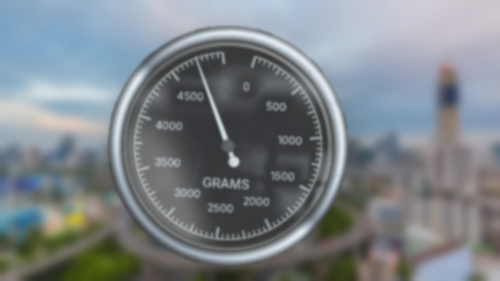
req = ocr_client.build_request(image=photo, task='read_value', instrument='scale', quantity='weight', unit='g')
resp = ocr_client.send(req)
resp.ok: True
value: 4750 g
